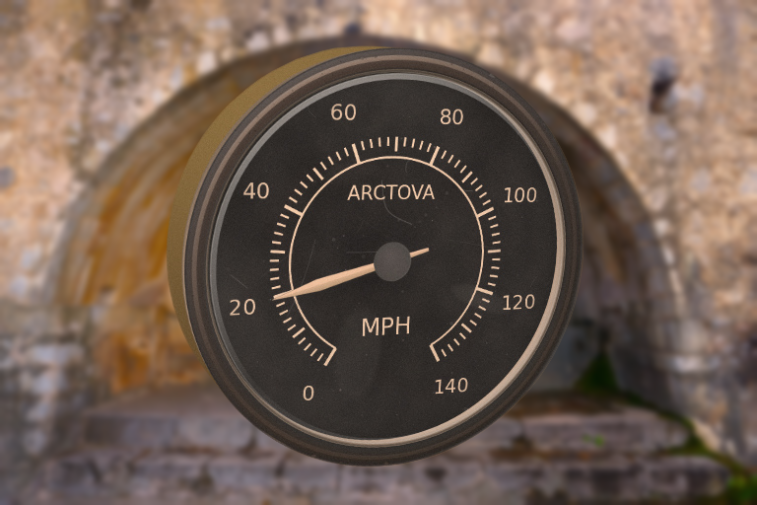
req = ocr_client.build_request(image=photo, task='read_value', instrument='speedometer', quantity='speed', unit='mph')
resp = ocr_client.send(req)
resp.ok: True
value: 20 mph
